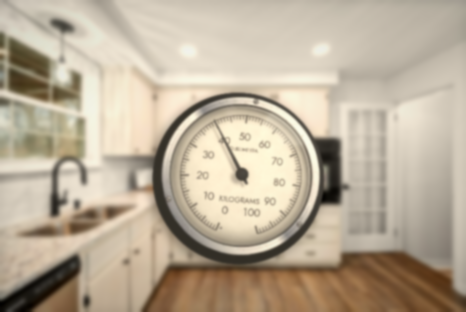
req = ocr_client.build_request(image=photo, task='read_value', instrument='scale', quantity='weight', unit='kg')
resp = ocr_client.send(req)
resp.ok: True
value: 40 kg
